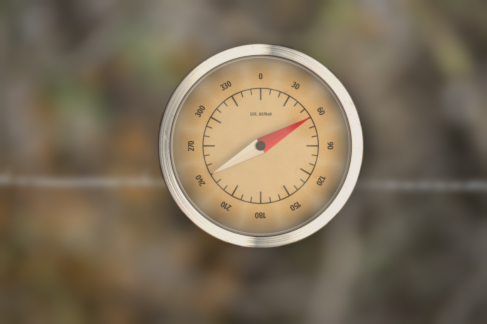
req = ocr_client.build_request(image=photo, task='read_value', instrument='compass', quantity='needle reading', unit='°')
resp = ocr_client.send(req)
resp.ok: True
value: 60 °
